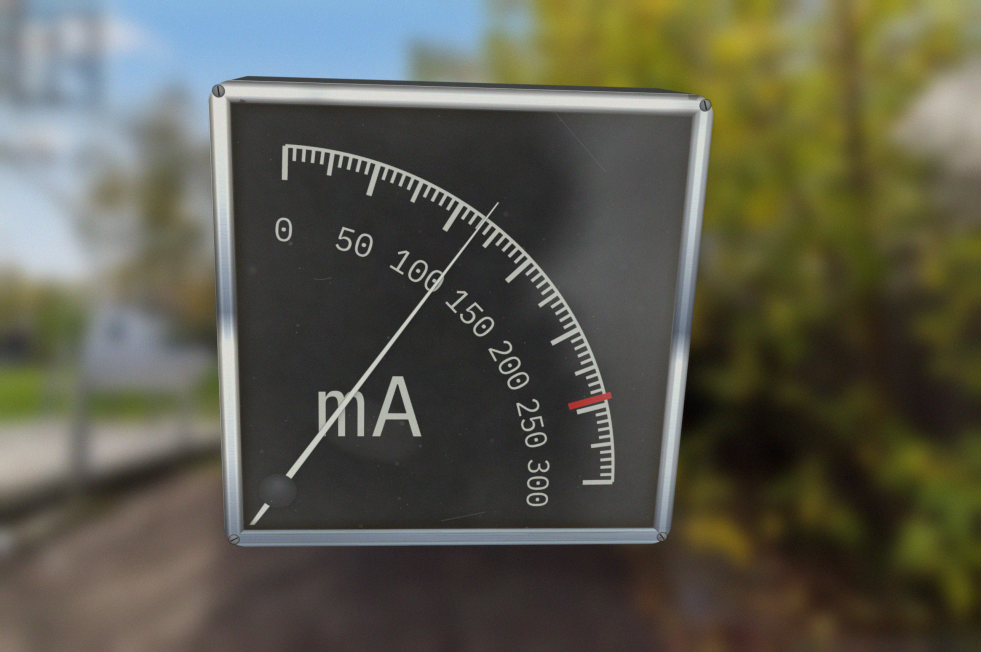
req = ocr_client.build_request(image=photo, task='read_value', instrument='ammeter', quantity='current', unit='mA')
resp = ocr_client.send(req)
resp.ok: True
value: 115 mA
